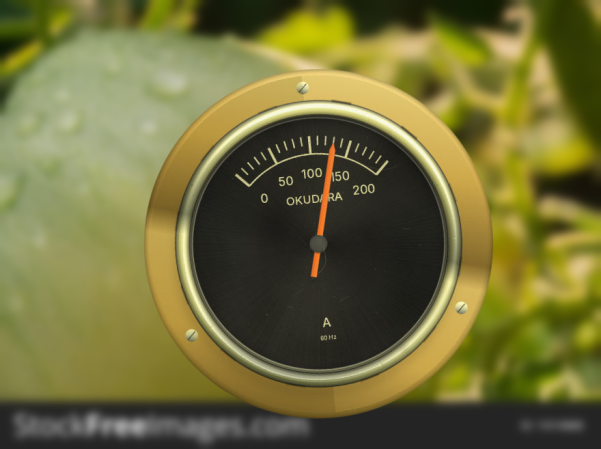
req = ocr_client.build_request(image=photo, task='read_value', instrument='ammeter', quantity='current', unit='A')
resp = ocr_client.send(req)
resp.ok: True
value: 130 A
